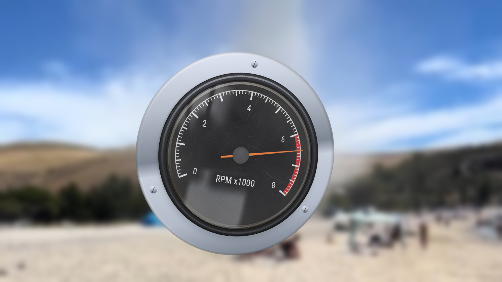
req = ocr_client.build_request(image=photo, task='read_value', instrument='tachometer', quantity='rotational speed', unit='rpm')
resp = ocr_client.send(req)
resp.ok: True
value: 6500 rpm
